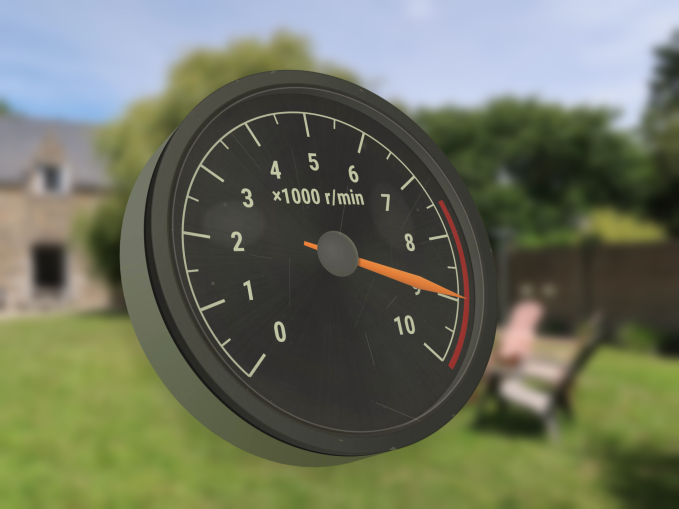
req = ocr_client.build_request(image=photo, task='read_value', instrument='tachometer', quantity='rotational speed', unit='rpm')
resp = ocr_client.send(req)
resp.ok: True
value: 9000 rpm
